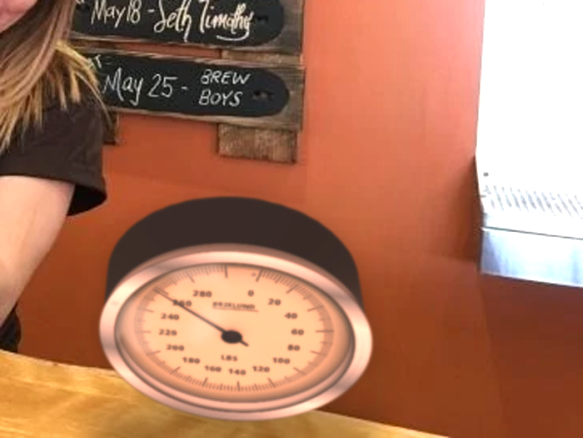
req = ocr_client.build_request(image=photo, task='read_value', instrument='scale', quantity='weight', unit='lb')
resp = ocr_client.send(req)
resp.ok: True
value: 260 lb
